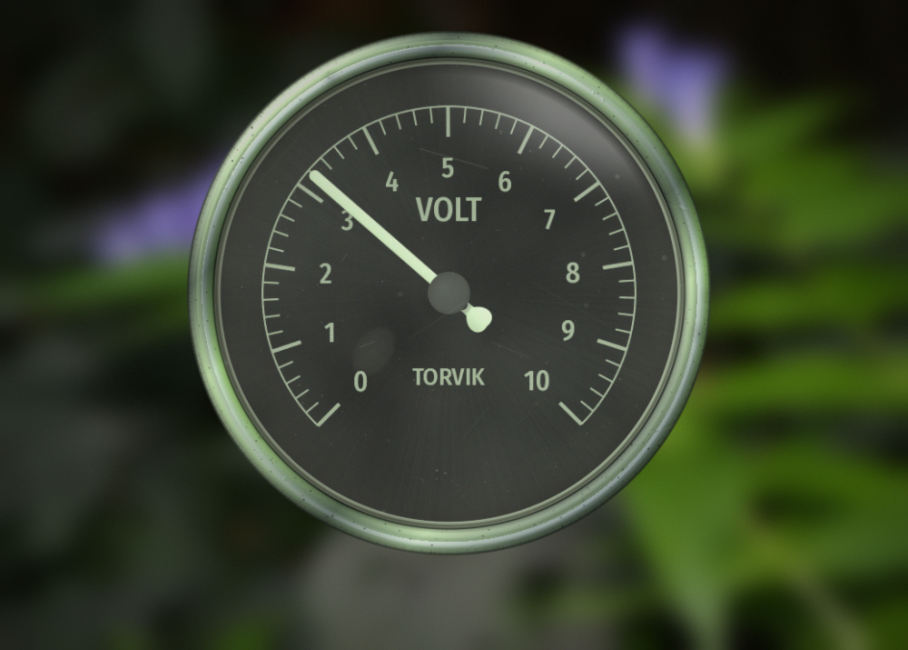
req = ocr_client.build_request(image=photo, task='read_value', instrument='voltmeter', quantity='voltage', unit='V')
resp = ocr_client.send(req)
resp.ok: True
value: 3.2 V
